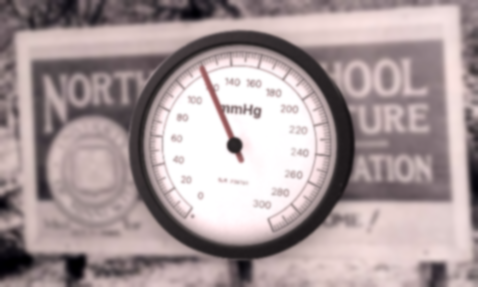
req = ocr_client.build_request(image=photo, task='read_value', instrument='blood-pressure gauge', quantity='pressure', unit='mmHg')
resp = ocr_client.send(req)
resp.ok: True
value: 120 mmHg
